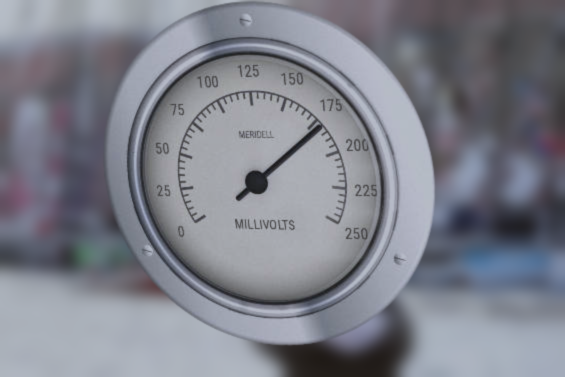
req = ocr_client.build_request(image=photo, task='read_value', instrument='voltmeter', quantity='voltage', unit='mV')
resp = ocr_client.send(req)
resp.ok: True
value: 180 mV
